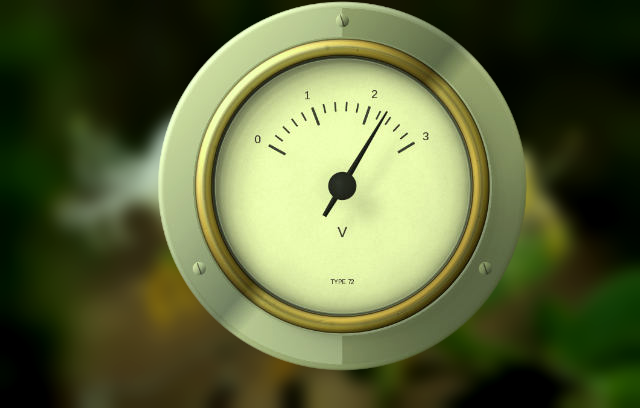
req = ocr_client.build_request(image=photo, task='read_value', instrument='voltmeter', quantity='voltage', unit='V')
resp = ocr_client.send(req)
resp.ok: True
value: 2.3 V
